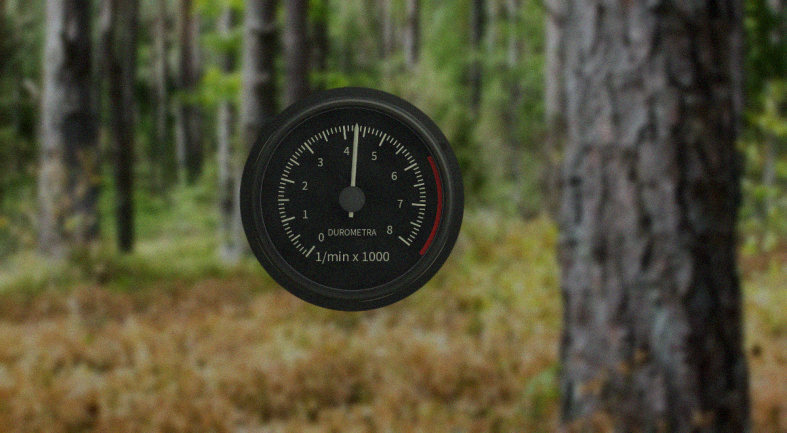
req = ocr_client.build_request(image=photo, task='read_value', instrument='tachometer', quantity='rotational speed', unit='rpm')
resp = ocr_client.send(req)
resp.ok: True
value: 4300 rpm
